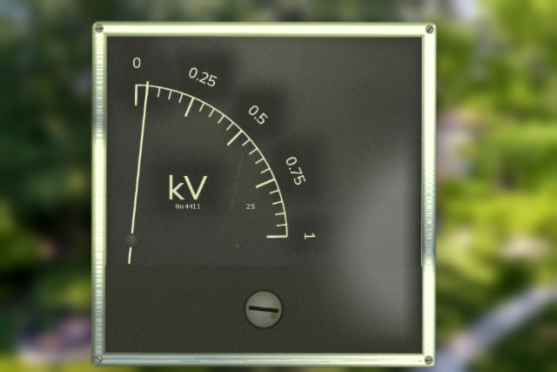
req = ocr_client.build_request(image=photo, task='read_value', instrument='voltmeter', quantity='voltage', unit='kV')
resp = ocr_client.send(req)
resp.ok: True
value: 0.05 kV
